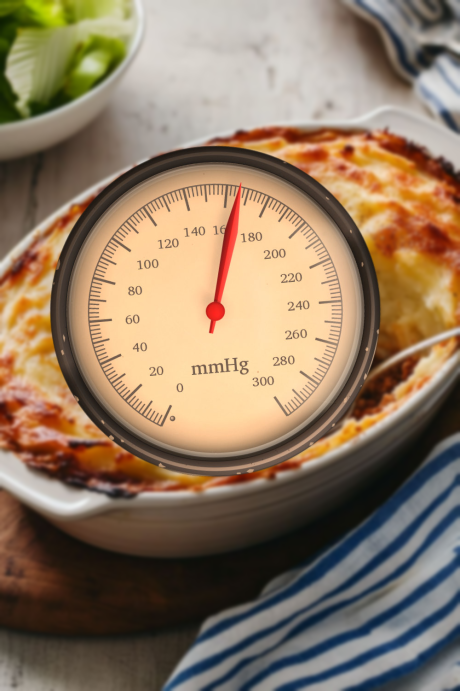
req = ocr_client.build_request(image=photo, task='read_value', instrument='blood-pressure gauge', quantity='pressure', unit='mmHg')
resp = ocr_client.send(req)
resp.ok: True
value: 166 mmHg
